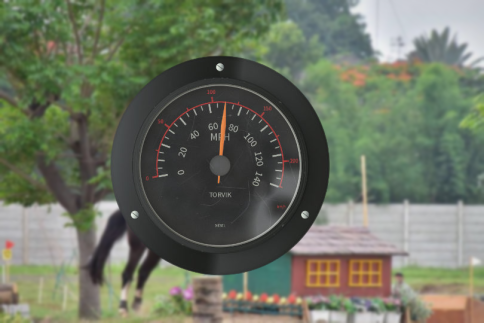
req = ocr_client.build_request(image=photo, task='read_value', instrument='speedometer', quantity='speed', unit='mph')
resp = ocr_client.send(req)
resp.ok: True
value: 70 mph
